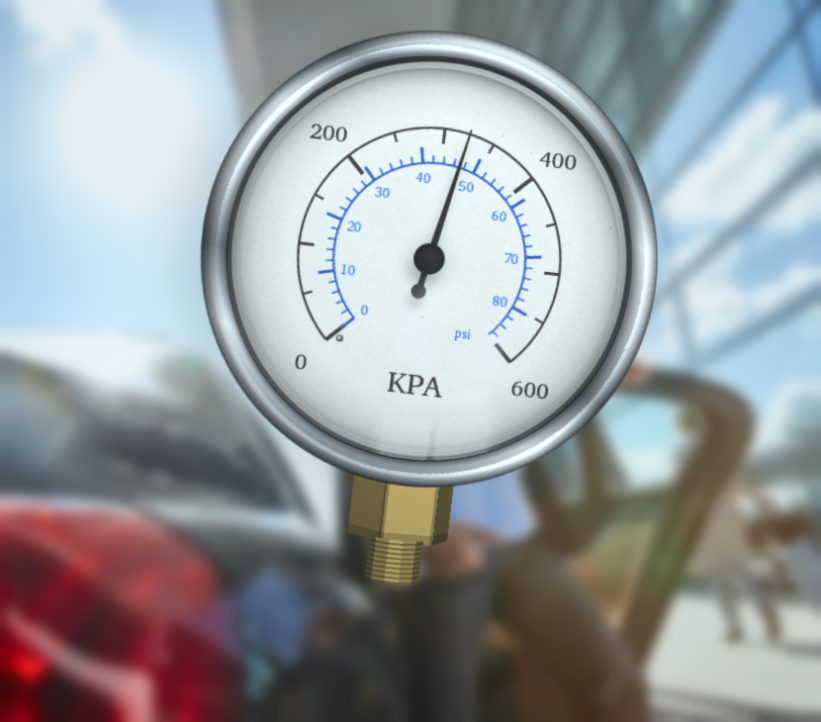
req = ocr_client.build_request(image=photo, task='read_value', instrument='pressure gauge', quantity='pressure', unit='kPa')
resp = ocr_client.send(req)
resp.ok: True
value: 325 kPa
